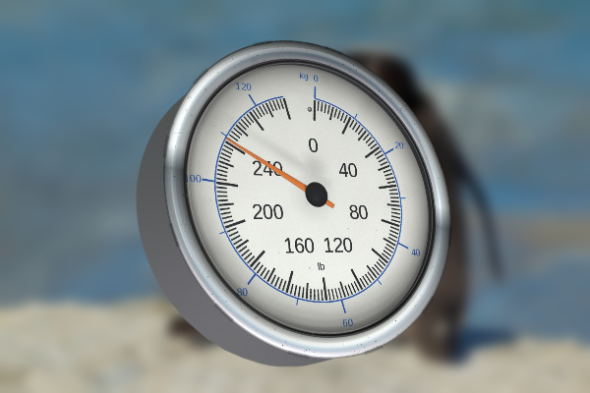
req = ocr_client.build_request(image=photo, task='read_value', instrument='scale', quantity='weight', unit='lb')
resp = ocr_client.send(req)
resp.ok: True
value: 240 lb
